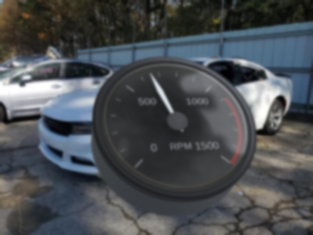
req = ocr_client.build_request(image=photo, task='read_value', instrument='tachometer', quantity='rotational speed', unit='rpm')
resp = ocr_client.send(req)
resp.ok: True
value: 650 rpm
